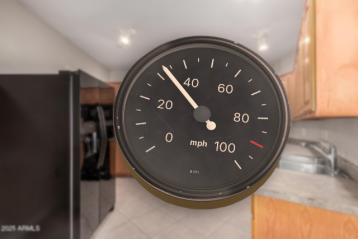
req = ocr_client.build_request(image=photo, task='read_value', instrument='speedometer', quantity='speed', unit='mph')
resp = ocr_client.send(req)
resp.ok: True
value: 32.5 mph
